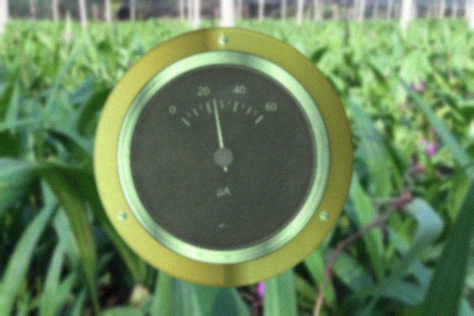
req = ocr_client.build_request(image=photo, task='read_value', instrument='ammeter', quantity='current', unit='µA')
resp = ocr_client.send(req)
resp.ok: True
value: 25 µA
